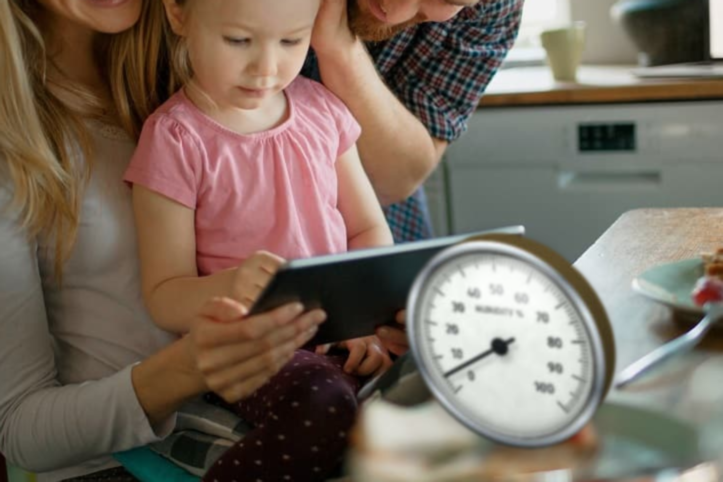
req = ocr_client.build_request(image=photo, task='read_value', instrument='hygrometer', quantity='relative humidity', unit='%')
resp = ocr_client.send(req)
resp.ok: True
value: 5 %
